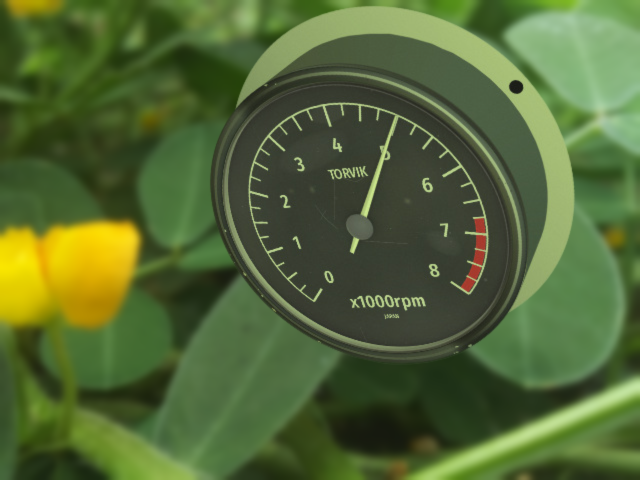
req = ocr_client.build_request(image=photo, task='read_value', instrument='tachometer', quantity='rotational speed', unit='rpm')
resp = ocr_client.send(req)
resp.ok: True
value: 5000 rpm
